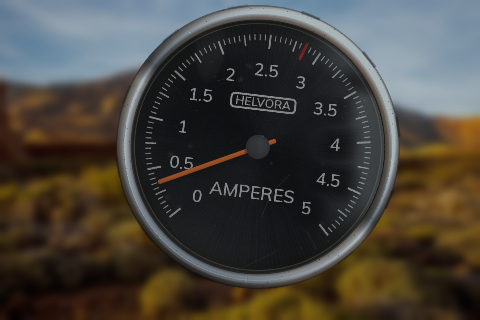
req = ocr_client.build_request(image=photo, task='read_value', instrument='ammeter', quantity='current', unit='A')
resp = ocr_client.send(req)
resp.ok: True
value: 0.35 A
